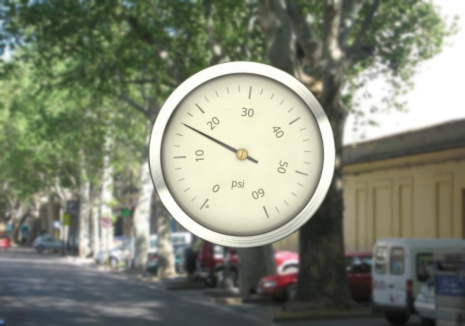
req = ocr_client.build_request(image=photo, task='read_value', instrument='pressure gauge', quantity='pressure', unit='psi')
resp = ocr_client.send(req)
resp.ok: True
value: 16 psi
